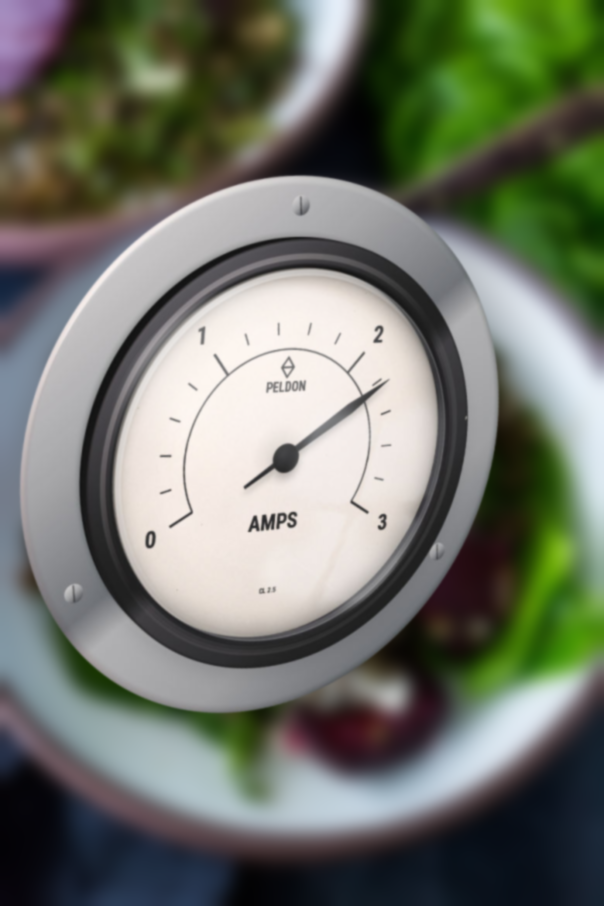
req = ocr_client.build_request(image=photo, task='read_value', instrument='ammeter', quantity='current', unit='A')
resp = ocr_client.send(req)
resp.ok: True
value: 2.2 A
